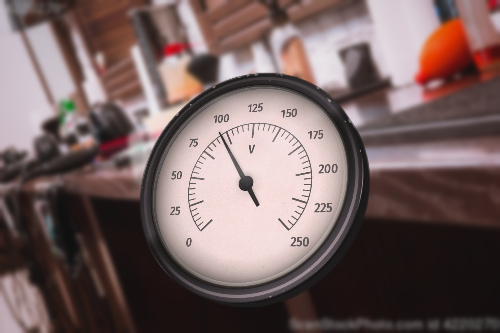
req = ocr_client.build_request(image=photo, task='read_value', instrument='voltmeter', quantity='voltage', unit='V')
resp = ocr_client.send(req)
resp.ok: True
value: 95 V
